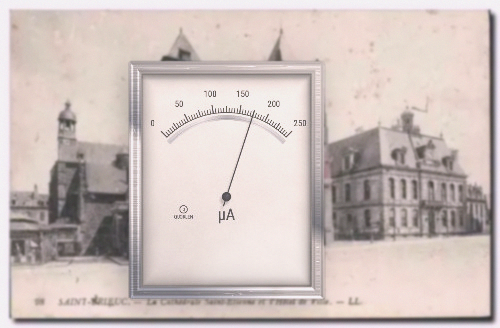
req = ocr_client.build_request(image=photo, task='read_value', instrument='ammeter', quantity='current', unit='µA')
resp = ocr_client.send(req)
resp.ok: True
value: 175 µA
